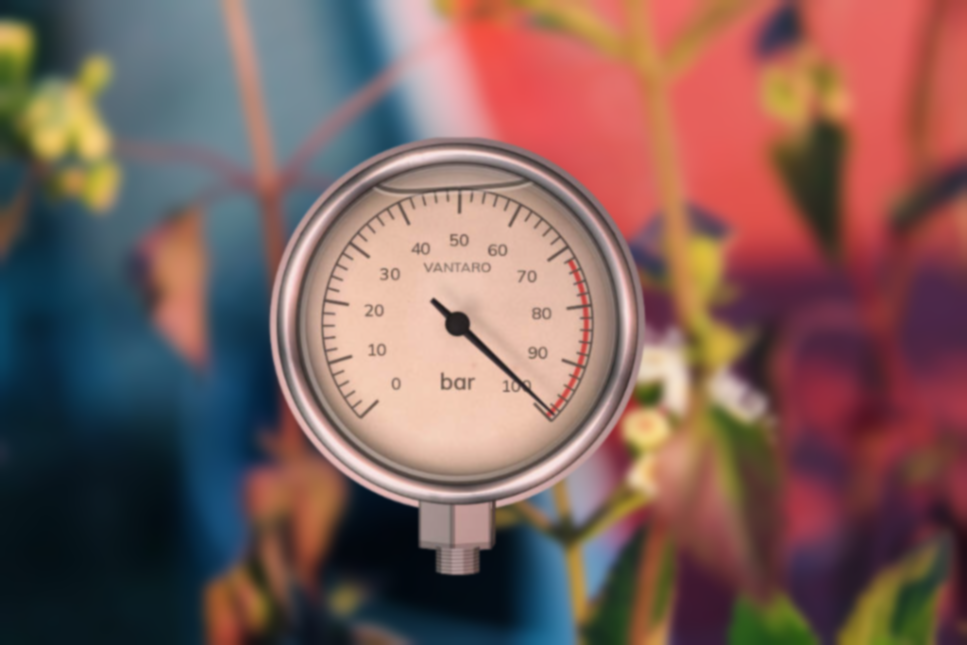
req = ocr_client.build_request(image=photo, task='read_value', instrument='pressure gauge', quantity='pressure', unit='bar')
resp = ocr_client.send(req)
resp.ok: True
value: 99 bar
